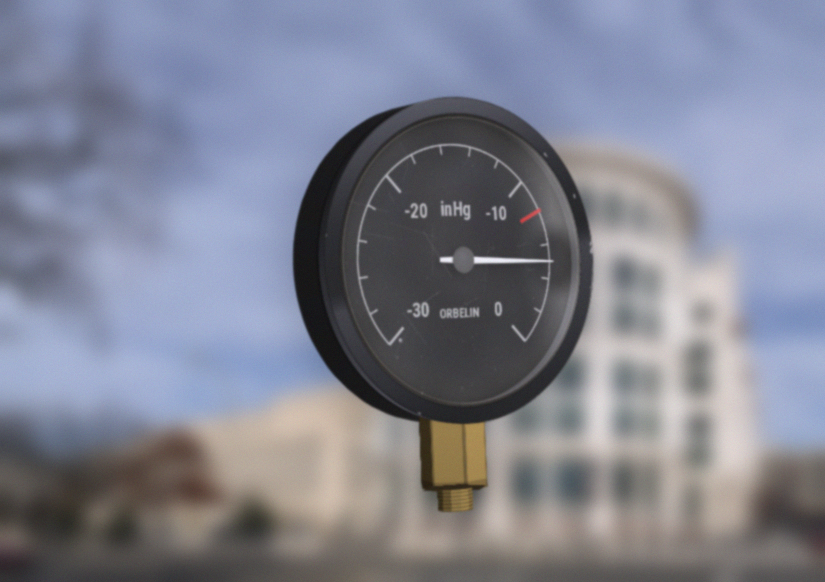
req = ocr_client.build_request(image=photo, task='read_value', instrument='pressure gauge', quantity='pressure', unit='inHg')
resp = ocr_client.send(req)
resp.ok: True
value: -5 inHg
